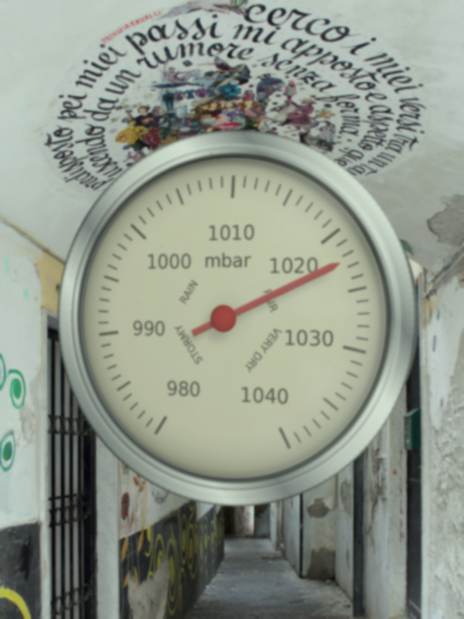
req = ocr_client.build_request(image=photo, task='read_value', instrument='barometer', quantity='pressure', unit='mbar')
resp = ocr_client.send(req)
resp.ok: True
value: 1022.5 mbar
